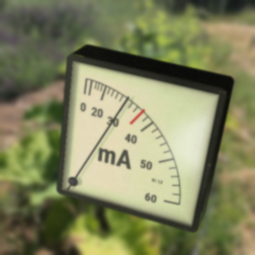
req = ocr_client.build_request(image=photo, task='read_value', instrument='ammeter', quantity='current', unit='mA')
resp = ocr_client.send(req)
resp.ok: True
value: 30 mA
